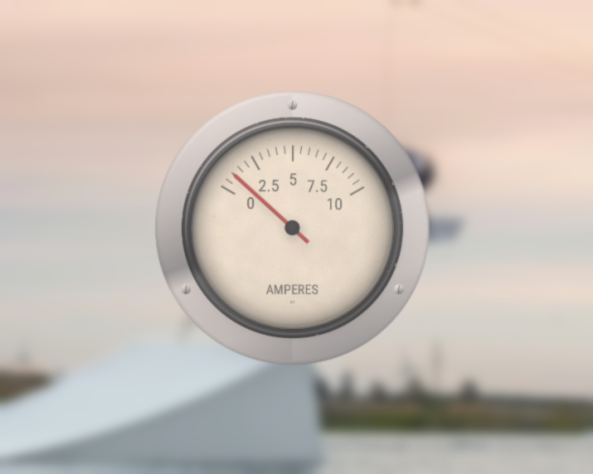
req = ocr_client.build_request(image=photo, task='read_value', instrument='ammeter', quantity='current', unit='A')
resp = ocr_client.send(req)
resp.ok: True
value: 1 A
